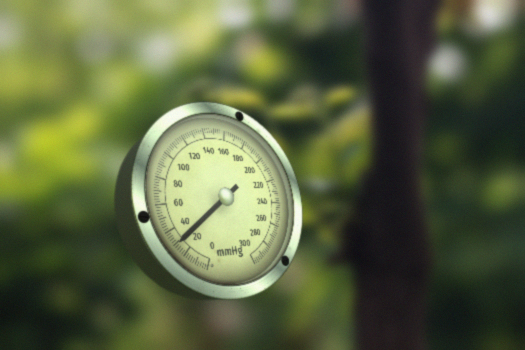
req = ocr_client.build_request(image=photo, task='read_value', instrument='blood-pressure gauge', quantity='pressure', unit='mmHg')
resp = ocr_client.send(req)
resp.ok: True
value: 30 mmHg
